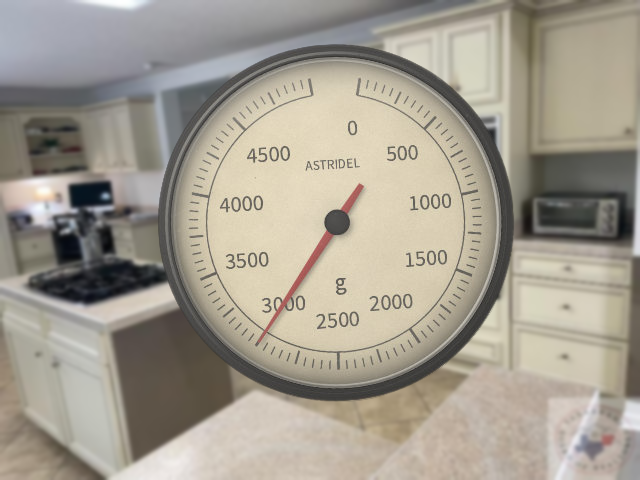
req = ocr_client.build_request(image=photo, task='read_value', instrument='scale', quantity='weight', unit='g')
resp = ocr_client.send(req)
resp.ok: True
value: 3000 g
